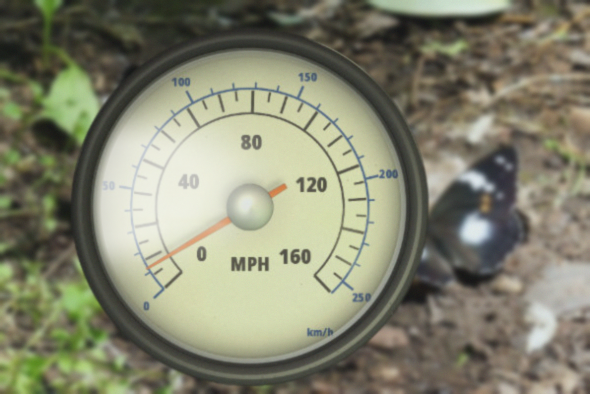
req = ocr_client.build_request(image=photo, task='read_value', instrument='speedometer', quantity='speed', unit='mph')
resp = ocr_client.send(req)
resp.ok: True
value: 7.5 mph
